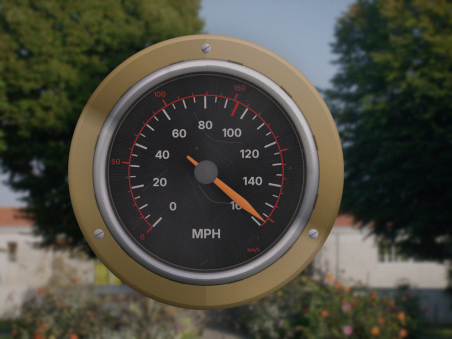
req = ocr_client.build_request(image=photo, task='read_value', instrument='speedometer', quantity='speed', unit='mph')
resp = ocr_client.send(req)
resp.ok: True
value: 157.5 mph
